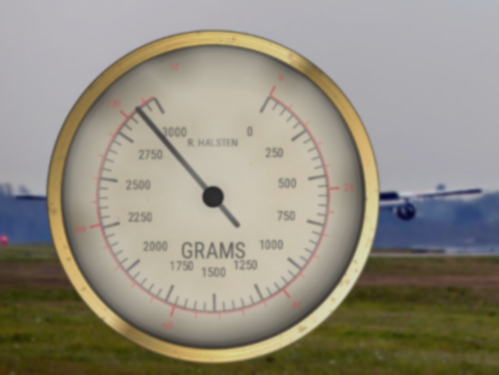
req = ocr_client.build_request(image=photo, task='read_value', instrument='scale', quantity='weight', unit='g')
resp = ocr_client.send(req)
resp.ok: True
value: 2900 g
